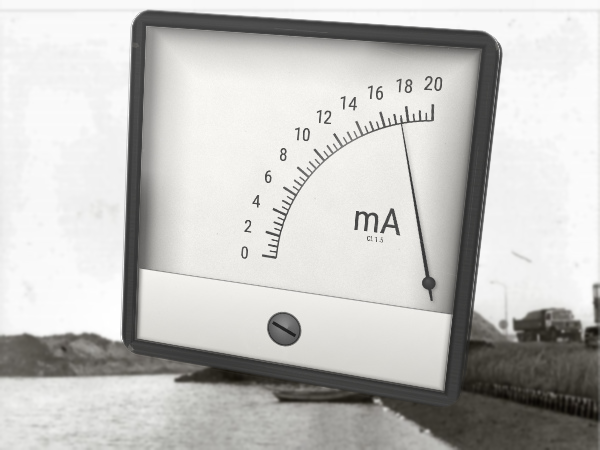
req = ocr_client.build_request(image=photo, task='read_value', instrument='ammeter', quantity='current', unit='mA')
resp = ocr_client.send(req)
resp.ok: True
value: 17.5 mA
